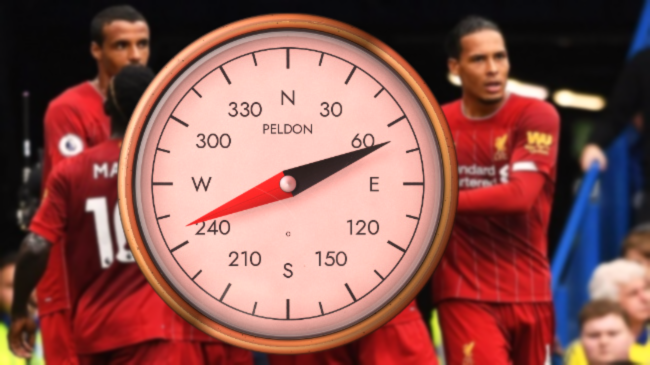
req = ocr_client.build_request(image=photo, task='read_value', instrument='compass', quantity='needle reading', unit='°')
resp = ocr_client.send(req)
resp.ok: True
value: 247.5 °
